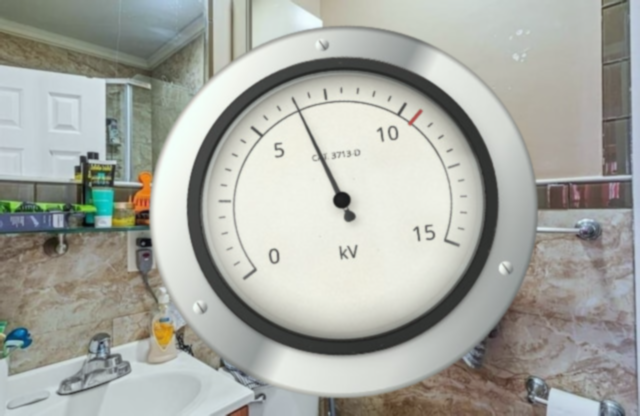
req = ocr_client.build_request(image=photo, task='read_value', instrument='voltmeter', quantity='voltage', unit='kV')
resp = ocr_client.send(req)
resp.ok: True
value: 6.5 kV
